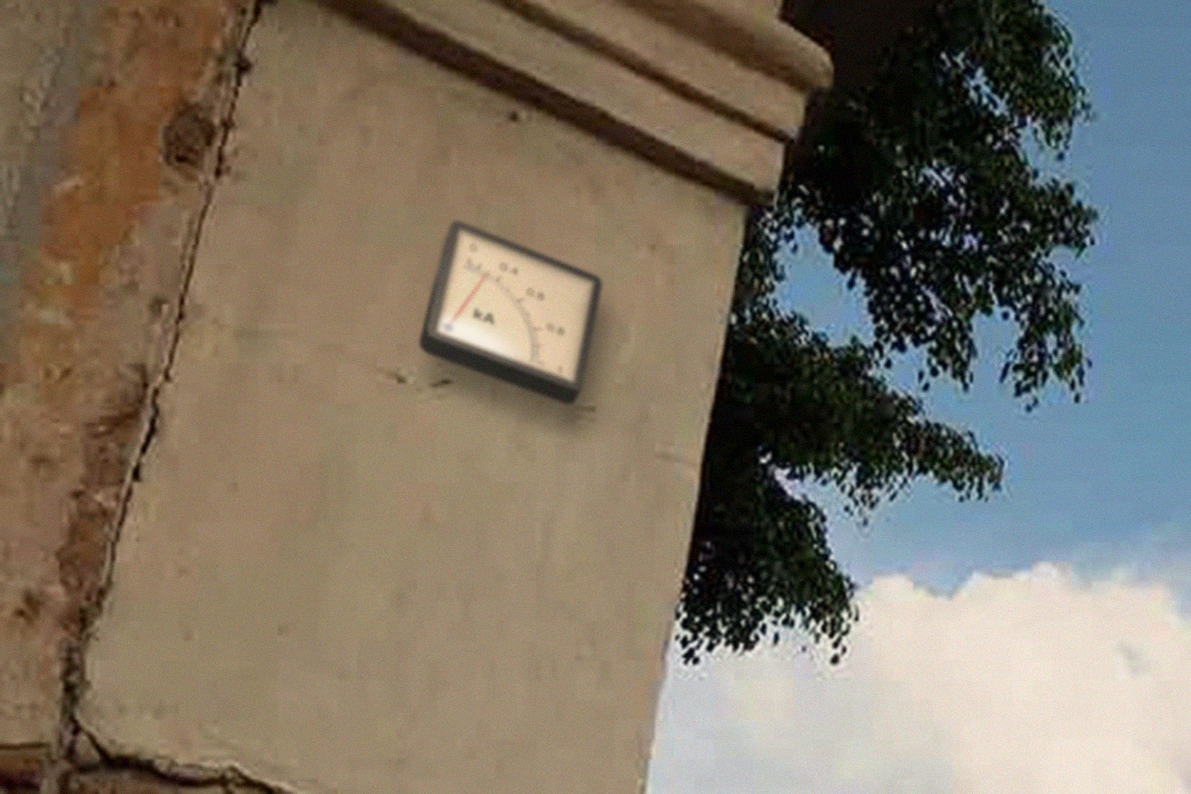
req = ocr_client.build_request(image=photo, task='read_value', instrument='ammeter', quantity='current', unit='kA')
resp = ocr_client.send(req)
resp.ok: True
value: 0.3 kA
